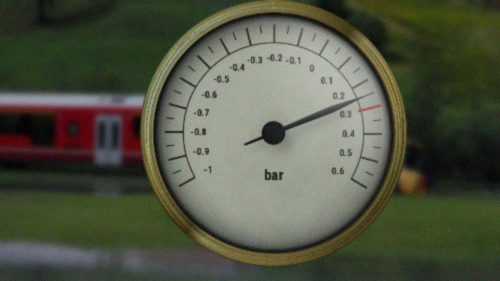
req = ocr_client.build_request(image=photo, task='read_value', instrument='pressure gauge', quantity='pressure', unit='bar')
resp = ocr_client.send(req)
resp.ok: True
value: 0.25 bar
